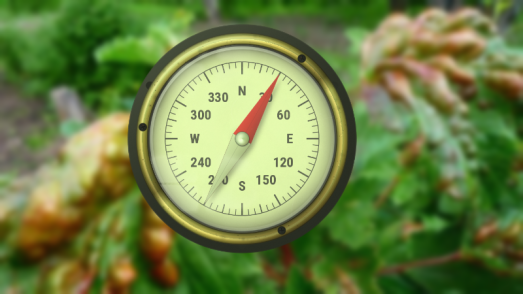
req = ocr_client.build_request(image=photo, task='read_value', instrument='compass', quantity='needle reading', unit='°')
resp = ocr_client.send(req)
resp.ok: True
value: 30 °
